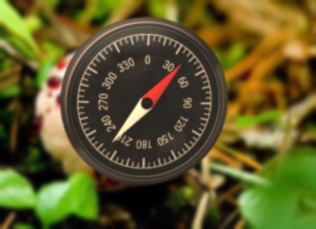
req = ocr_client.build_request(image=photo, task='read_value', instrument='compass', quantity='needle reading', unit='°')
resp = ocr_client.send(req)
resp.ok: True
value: 40 °
